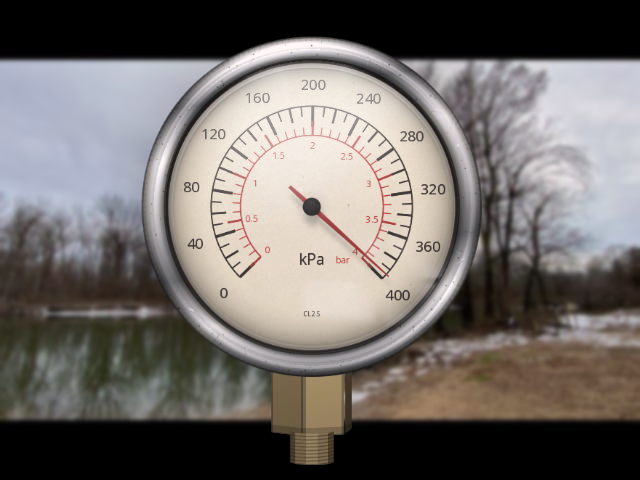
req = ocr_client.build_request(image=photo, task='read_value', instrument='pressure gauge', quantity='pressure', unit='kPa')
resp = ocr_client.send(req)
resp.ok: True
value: 395 kPa
